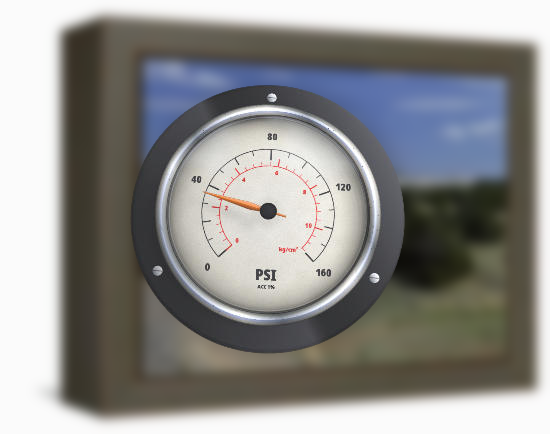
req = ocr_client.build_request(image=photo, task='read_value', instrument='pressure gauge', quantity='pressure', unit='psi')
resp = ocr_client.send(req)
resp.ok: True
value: 35 psi
